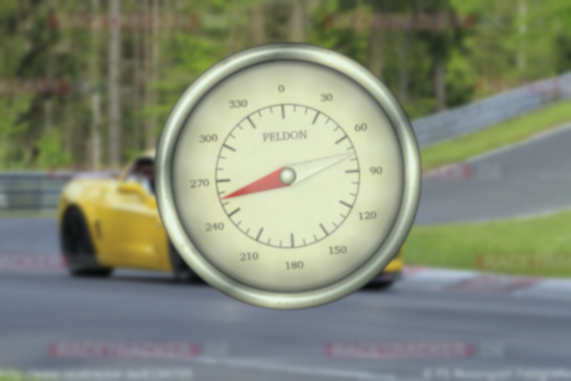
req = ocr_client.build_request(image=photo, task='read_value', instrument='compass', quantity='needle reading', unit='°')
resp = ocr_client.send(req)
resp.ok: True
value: 255 °
